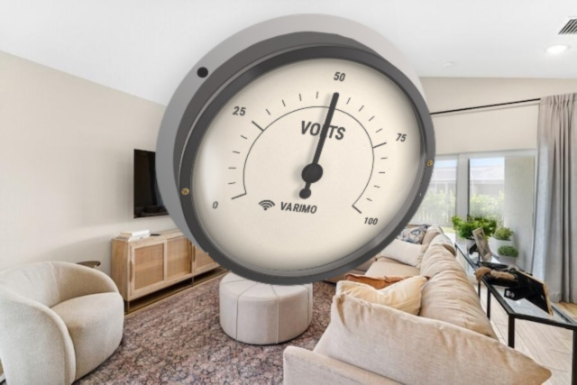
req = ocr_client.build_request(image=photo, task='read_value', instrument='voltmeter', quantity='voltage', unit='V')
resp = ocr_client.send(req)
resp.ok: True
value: 50 V
